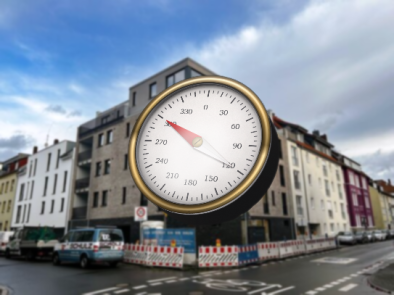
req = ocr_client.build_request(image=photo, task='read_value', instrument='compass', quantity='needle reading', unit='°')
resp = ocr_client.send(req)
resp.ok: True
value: 300 °
